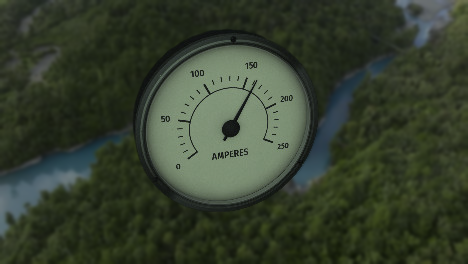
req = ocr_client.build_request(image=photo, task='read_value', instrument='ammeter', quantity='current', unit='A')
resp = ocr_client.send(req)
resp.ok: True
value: 160 A
